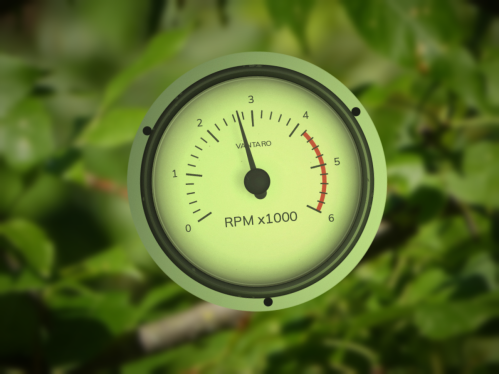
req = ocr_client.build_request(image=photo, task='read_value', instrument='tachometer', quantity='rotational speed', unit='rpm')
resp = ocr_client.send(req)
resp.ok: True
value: 2700 rpm
